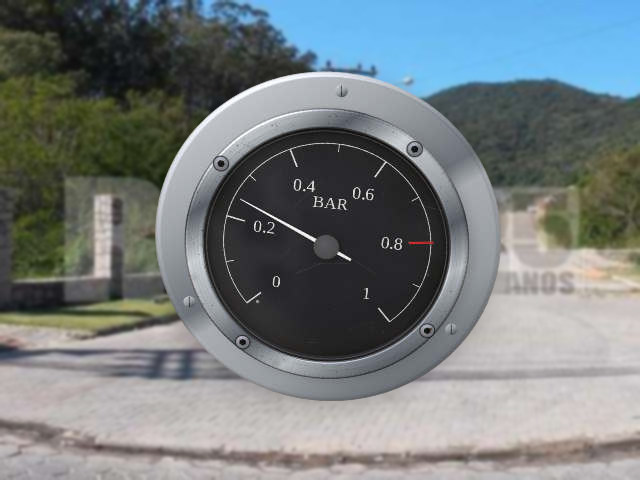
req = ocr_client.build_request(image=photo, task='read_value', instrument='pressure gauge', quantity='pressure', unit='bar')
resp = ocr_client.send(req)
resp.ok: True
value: 0.25 bar
